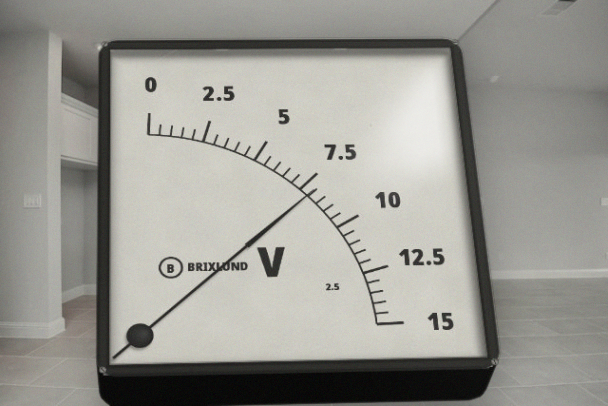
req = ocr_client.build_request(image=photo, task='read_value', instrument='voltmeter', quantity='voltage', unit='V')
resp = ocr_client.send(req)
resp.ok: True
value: 8 V
